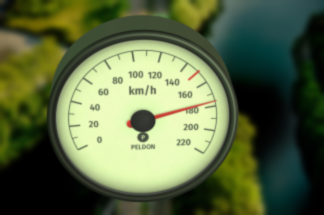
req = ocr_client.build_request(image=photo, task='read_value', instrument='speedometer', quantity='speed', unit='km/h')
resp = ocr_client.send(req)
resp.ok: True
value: 175 km/h
